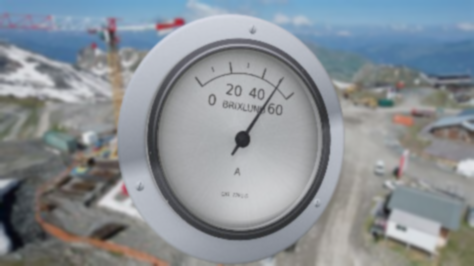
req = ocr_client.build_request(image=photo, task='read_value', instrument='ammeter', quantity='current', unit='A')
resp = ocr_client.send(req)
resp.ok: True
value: 50 A
